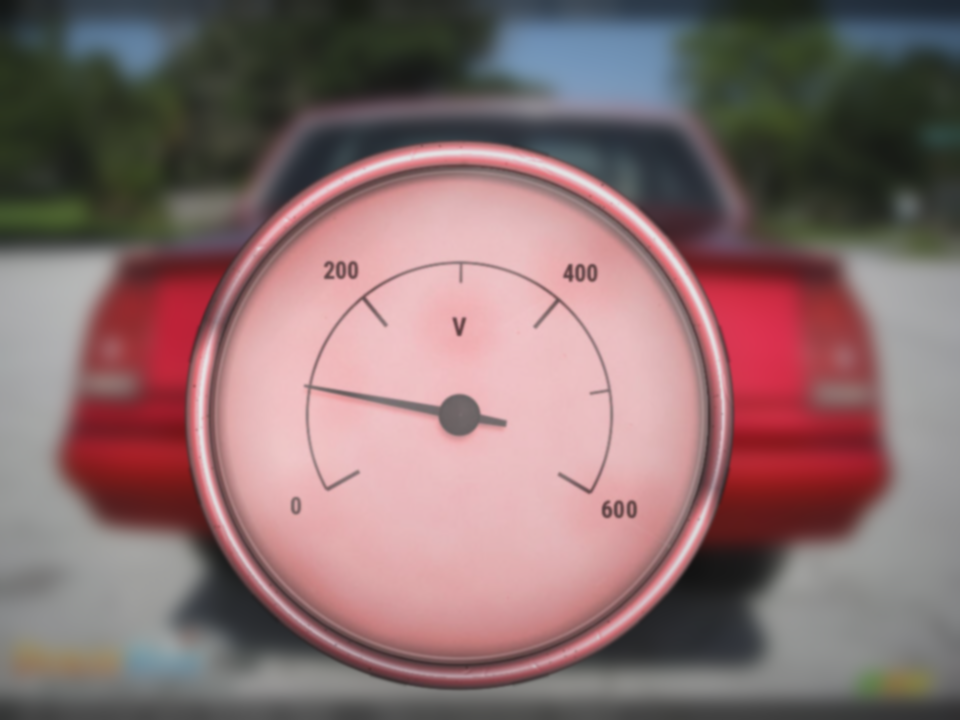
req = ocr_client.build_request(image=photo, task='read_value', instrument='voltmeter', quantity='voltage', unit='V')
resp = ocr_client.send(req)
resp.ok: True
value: 100 V
